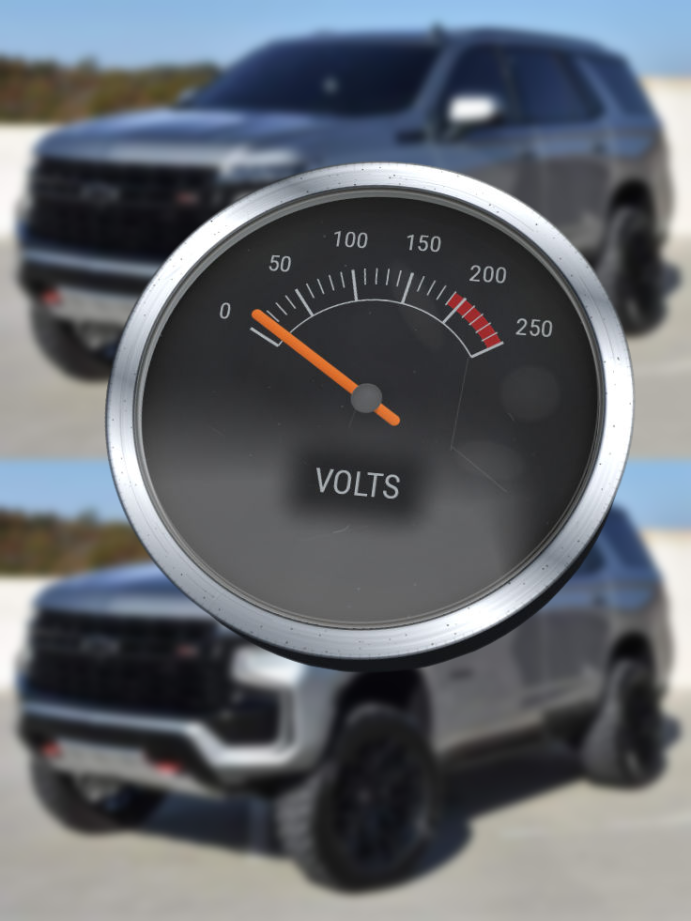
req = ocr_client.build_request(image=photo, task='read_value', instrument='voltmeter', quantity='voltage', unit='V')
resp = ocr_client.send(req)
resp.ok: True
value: 10 V
